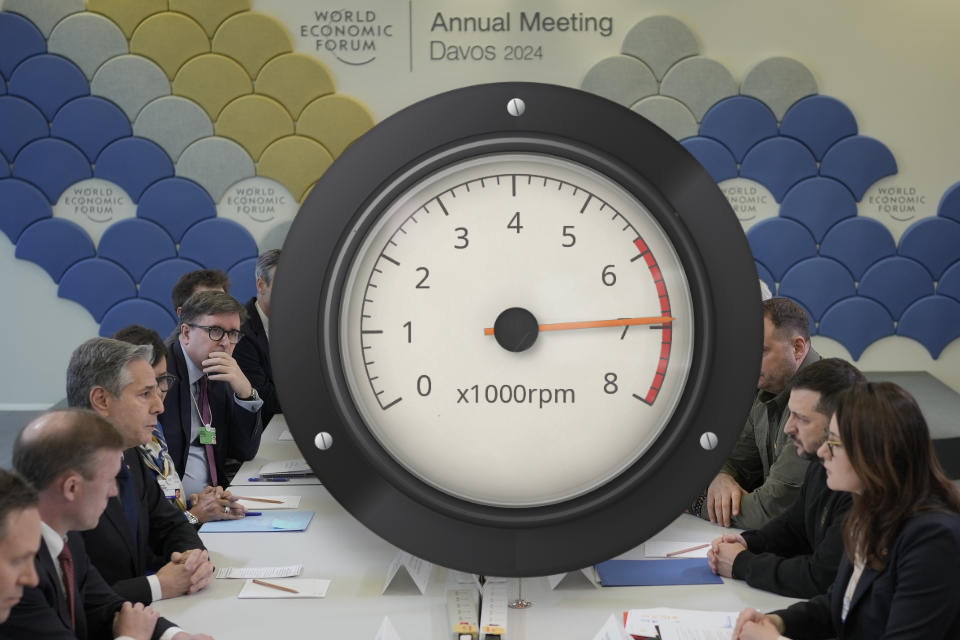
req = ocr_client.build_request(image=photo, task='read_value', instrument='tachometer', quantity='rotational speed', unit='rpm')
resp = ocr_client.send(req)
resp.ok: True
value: 6900 rpm
